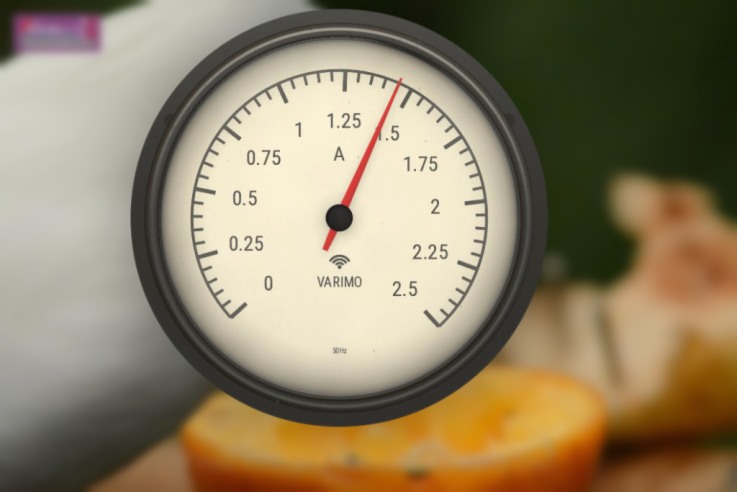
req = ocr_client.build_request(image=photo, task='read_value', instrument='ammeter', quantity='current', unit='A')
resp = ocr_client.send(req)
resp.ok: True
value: 1.45 A
